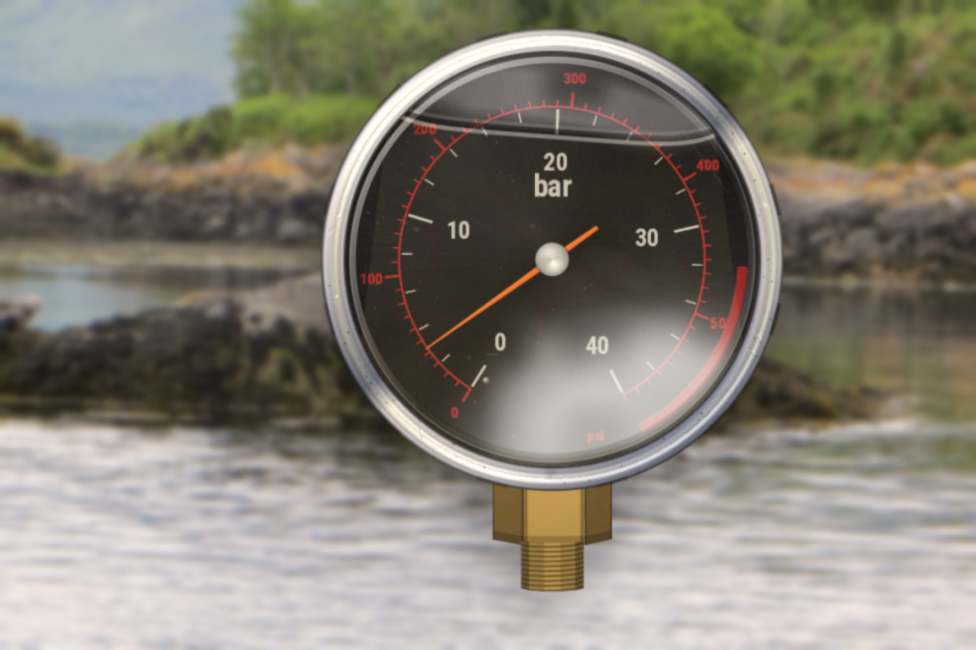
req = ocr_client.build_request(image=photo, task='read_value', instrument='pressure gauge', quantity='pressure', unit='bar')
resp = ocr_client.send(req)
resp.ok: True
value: 3 bar
